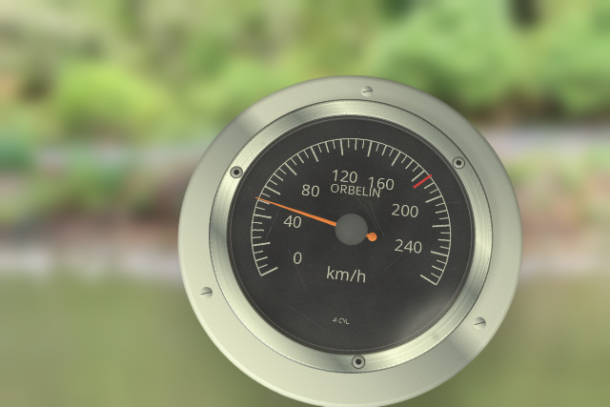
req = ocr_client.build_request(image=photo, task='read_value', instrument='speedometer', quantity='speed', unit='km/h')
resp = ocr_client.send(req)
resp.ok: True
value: 50 km/h
